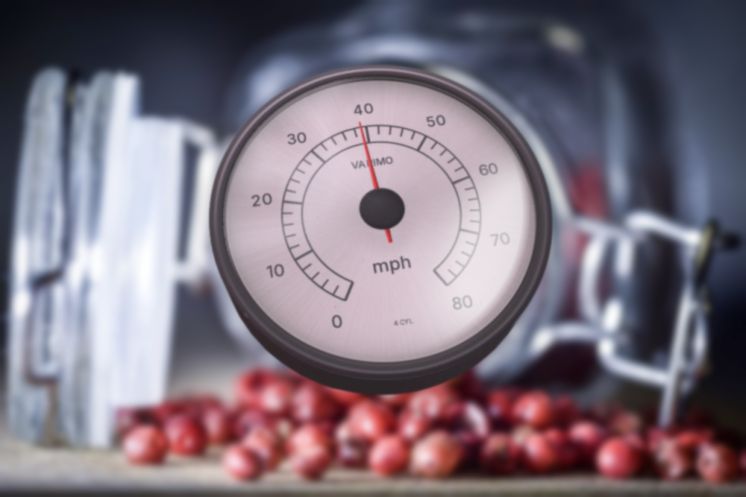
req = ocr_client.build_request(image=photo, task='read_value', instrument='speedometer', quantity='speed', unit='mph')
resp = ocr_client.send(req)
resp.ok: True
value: 39 mph
